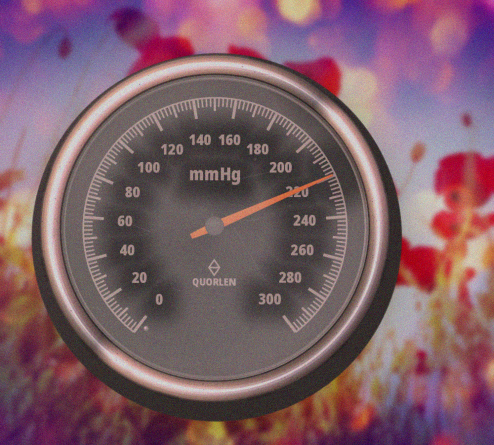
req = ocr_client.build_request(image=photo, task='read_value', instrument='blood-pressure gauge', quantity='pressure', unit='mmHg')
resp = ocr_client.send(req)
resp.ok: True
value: 220 mmHg
